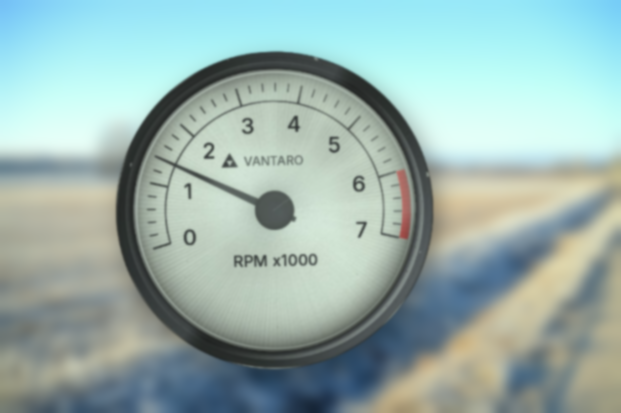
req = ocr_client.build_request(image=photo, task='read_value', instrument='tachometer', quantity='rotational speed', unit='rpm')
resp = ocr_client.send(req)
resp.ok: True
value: 1400 rpm
